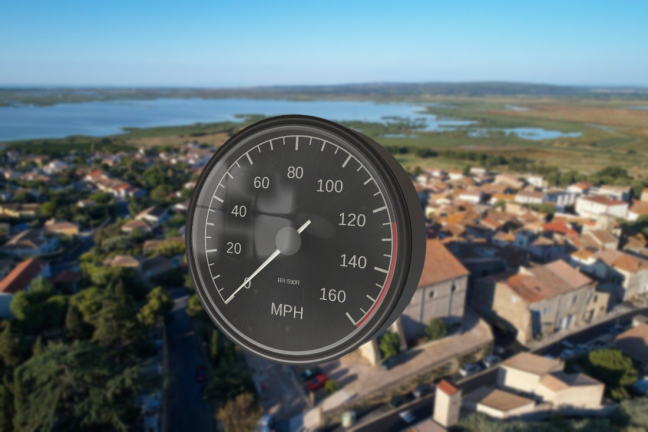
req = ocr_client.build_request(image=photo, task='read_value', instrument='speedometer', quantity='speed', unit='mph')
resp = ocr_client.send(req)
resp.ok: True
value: 0 mph
